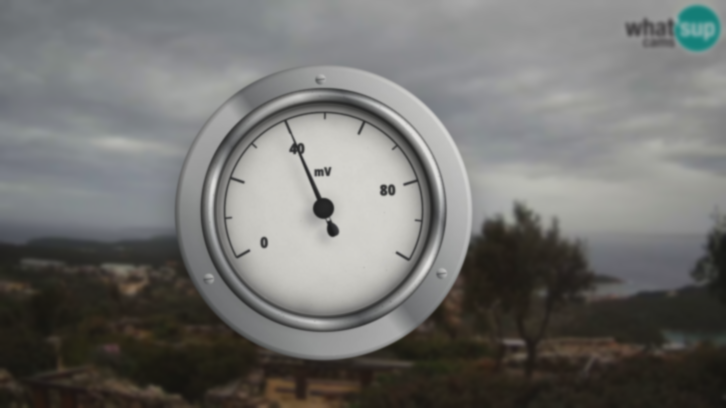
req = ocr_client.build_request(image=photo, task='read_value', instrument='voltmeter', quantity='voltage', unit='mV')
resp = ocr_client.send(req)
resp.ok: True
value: 40 mV
